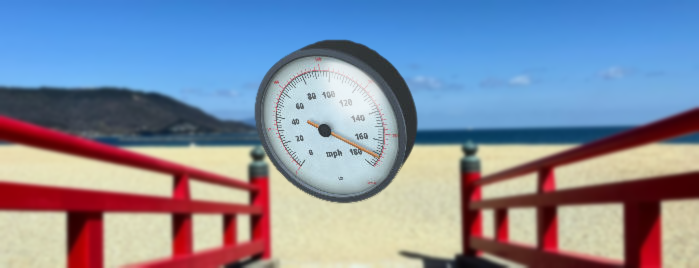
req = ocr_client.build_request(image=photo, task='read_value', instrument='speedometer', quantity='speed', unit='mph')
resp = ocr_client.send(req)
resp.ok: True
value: 170 mph
